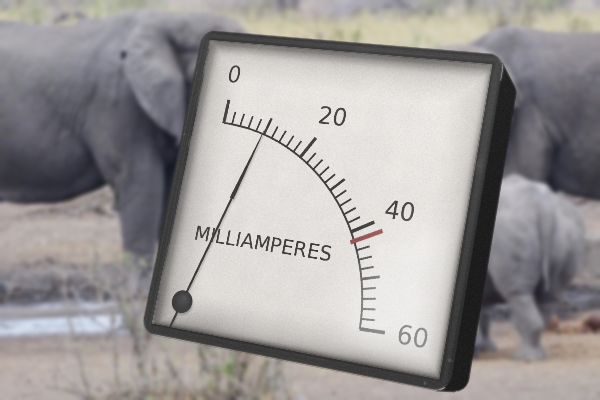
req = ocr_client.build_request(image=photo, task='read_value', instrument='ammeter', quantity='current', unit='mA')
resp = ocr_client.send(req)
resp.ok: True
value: 10 mA
